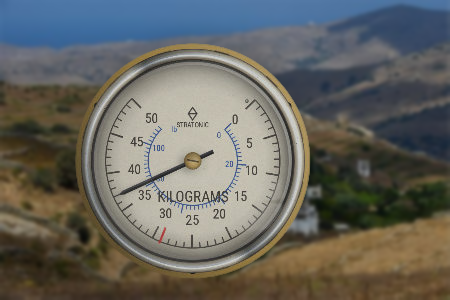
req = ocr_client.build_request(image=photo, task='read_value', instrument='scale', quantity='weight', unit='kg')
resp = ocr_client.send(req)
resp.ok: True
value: 37 kg
